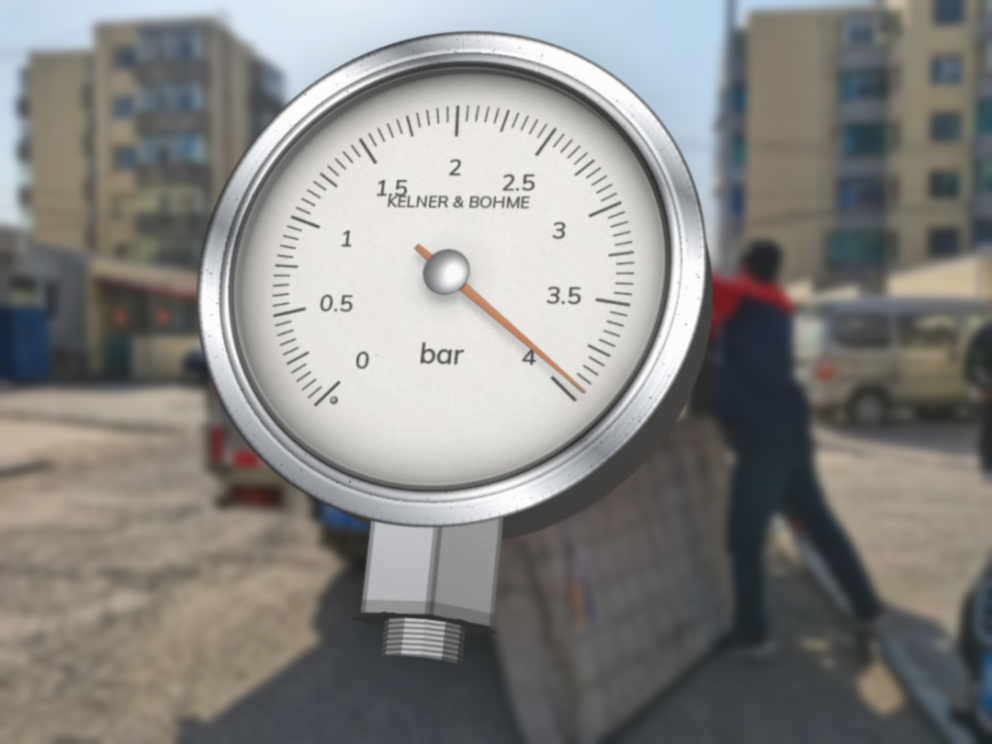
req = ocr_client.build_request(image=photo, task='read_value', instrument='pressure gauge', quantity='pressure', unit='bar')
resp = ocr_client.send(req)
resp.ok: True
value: 3.95 bar
